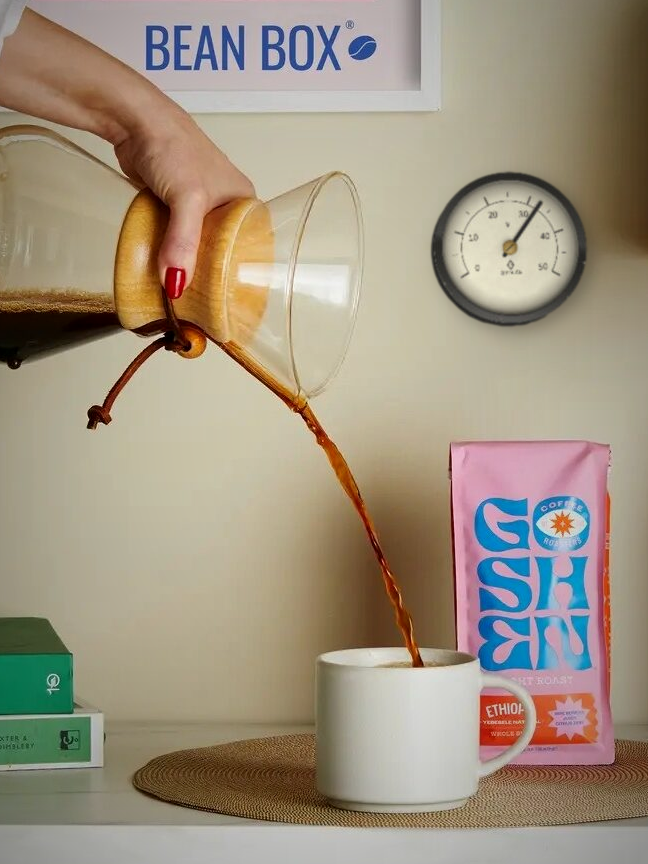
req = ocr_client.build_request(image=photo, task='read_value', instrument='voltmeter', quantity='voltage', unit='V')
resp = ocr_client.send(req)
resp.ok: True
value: 32.5 V
